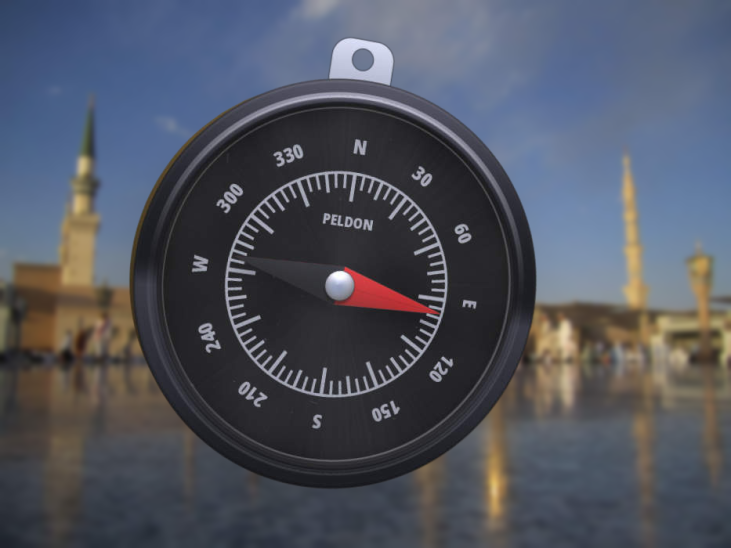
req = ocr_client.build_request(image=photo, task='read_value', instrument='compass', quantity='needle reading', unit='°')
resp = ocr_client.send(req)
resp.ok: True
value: 97.5 °
